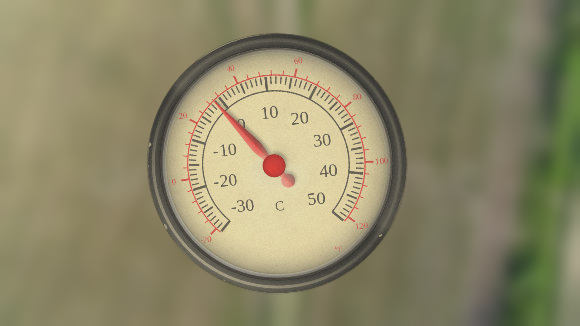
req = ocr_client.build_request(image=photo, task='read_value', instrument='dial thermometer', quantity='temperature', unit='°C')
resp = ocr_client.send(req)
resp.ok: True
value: -1 °C
